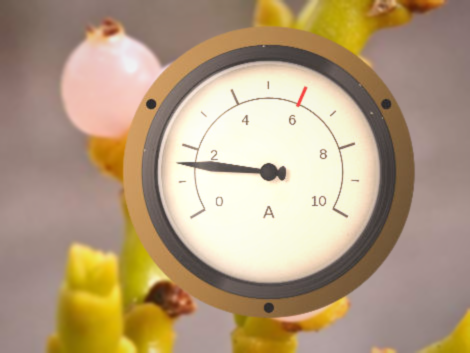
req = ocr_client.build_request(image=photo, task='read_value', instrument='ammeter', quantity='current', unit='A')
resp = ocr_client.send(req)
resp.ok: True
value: 1.5 A
